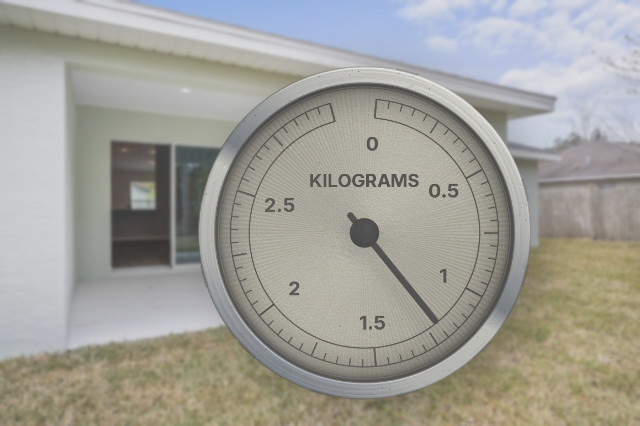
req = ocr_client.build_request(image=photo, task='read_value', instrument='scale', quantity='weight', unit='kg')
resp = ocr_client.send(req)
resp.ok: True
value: 1.2 kg
